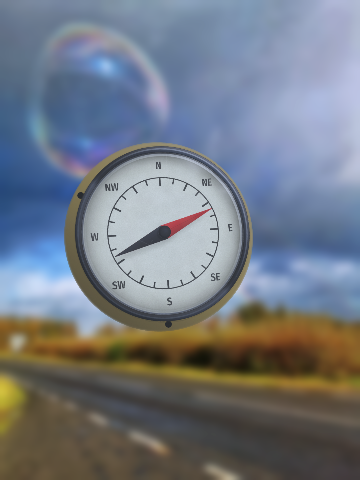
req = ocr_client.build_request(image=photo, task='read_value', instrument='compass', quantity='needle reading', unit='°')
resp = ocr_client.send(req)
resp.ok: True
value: 67.5 °
